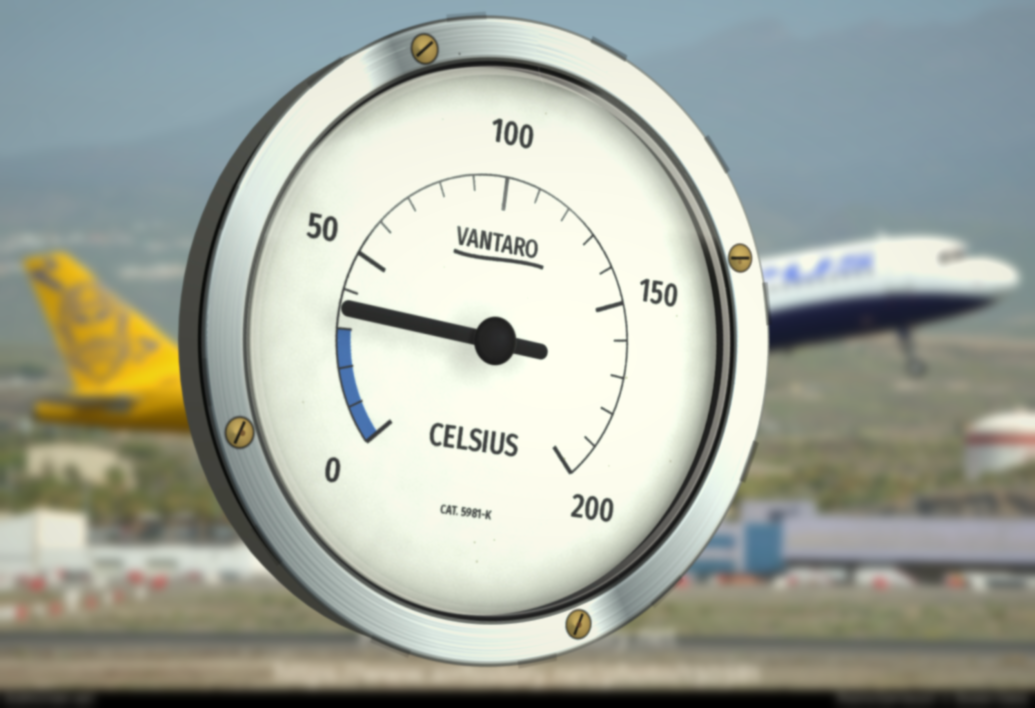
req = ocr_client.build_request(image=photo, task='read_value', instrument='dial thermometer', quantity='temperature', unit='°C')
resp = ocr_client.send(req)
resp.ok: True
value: 35 °C
